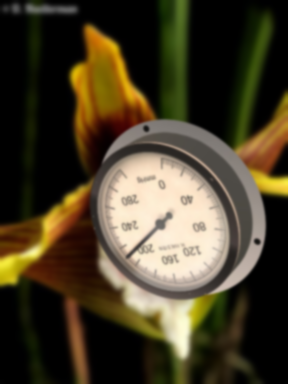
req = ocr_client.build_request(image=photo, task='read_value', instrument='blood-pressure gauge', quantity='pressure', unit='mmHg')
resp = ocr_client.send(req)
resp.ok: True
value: 210 mmHg
